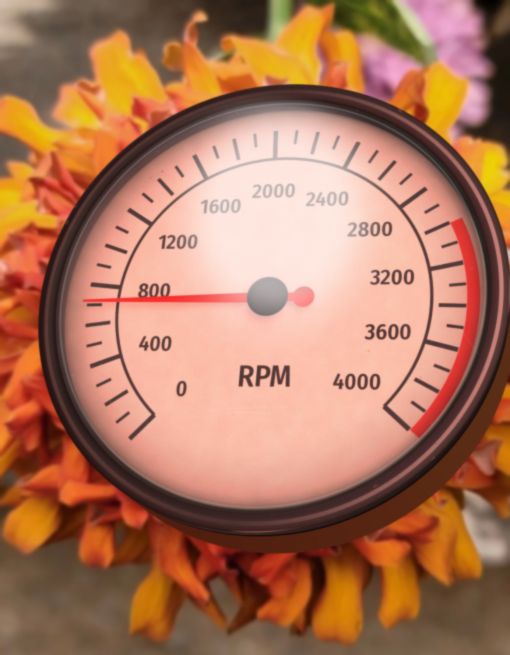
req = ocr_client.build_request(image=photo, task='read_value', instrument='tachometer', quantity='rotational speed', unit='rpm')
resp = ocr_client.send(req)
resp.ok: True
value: 700 rpm
